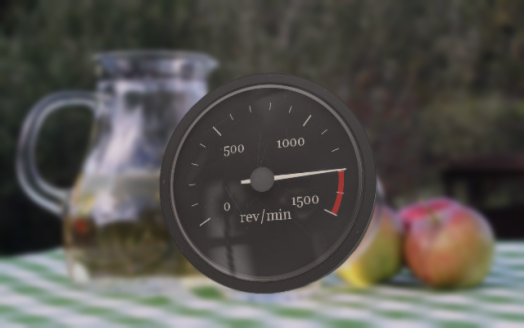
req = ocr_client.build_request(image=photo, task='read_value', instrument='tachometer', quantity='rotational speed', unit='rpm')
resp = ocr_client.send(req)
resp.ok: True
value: 1300 rpm
